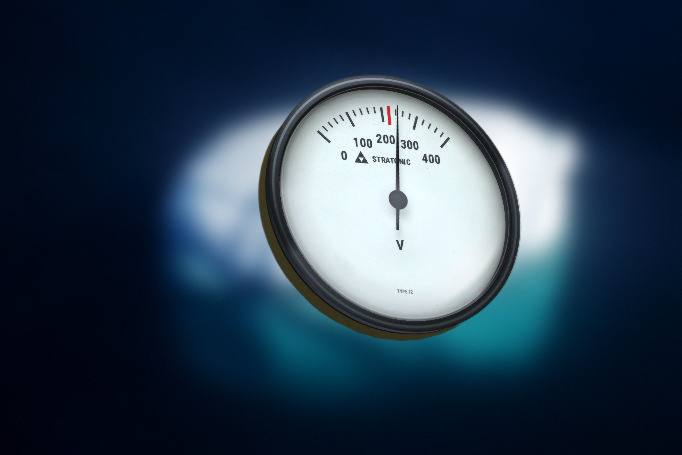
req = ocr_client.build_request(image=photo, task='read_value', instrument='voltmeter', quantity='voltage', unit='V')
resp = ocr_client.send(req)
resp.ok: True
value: 240 V
